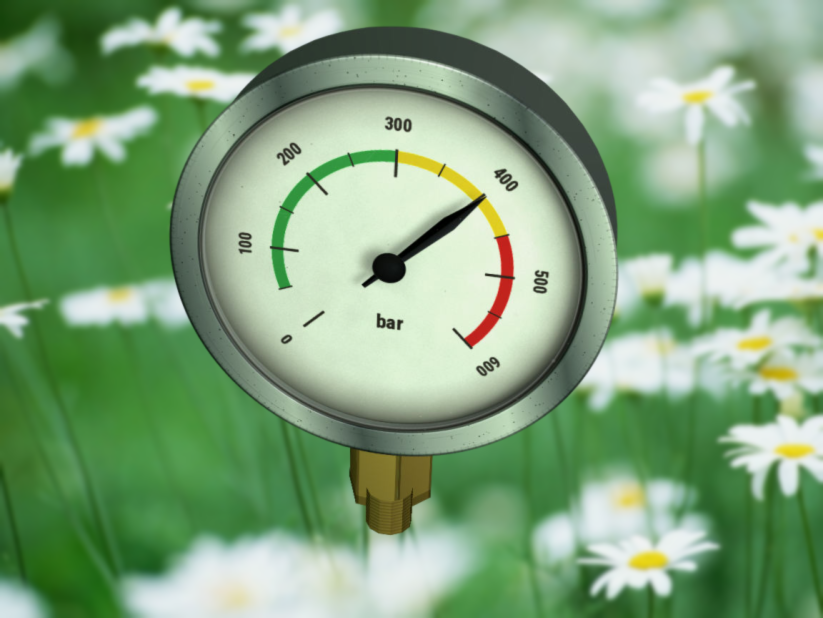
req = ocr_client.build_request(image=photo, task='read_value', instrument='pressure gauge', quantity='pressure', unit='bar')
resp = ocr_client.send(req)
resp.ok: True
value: 400 bar
